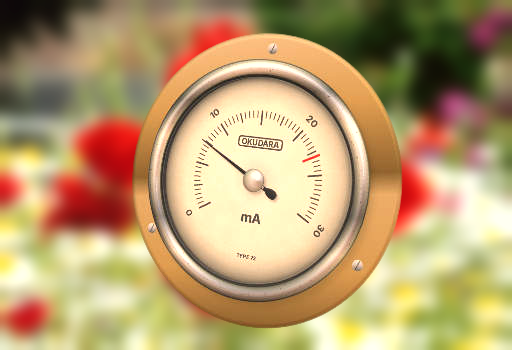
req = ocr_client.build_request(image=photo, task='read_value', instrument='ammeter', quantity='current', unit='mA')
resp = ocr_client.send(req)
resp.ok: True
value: 7.5 mA
